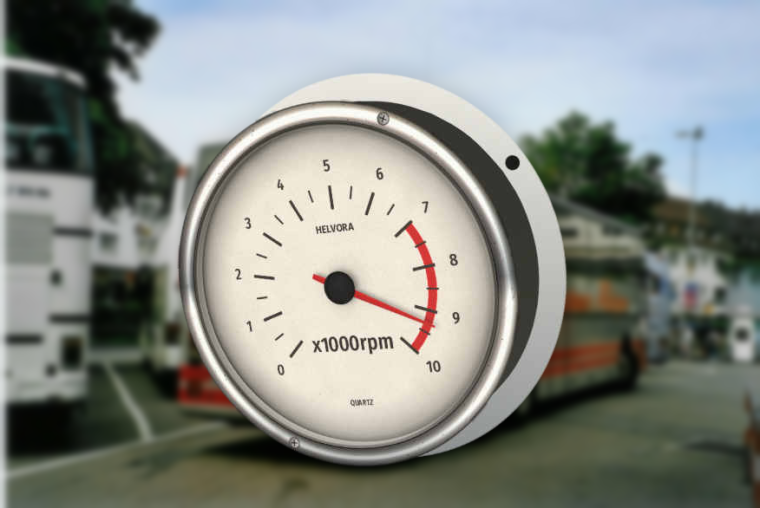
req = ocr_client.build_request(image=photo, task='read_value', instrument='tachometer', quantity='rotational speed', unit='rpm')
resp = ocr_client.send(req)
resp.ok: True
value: 9250 rpm
